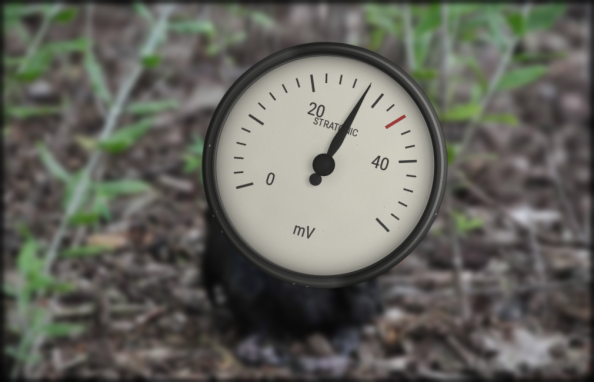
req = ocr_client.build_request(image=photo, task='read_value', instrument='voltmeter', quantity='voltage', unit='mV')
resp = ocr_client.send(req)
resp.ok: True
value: 28 mV
